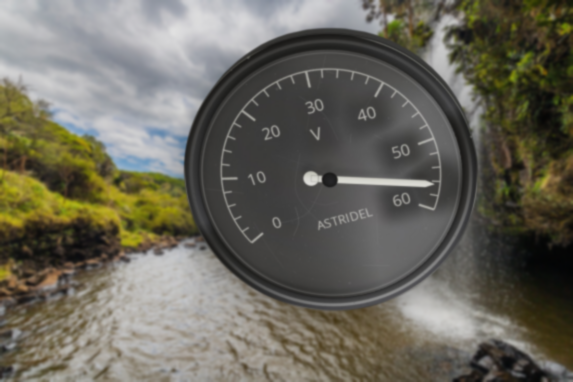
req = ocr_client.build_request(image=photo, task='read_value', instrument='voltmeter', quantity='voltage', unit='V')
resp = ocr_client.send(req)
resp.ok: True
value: 56 V
